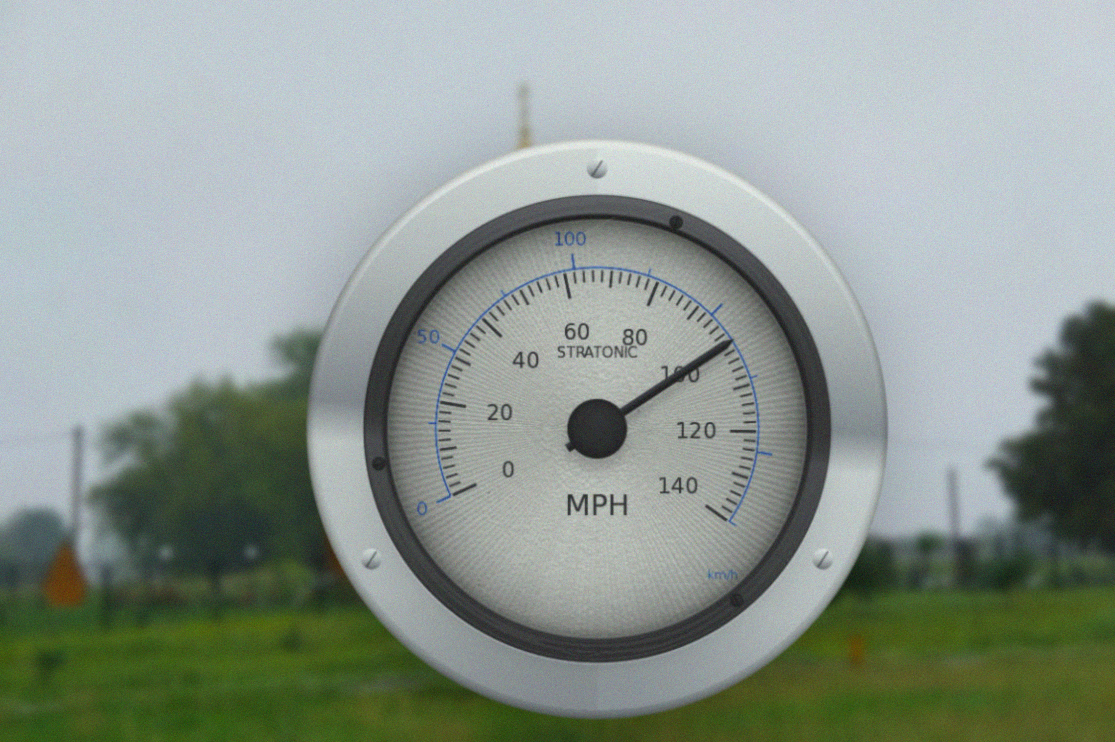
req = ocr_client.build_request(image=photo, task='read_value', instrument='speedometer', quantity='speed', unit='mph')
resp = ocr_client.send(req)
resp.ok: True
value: 100 mph
